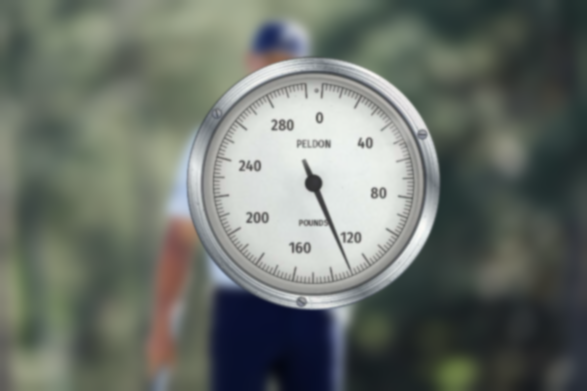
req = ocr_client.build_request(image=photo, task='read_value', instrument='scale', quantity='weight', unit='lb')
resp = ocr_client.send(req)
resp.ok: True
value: 130 lb
